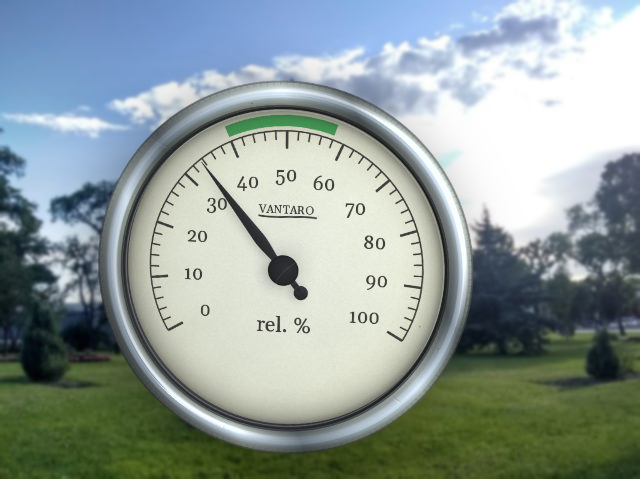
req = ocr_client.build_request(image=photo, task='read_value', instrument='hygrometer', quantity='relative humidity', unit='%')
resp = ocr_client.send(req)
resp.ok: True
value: 34 %
